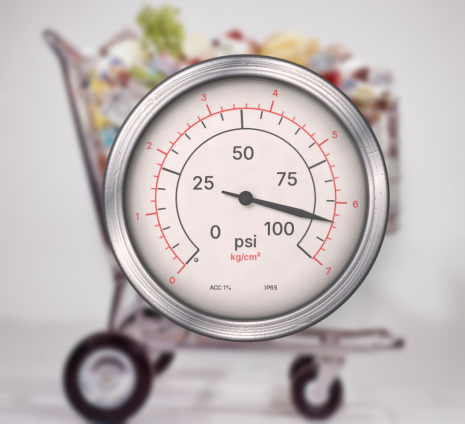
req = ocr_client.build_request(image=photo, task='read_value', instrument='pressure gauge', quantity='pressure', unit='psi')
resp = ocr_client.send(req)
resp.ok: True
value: 90 psi
